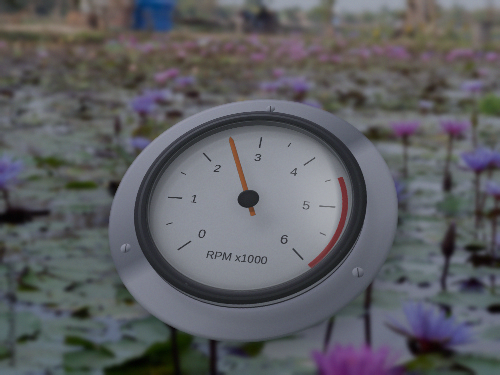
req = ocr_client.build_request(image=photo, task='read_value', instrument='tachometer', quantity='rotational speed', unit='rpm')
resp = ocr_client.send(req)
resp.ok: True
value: 2500 rpm
